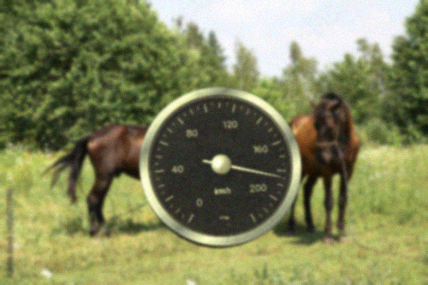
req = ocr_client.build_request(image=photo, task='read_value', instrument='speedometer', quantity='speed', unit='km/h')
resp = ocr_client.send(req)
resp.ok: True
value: 185 km/h
